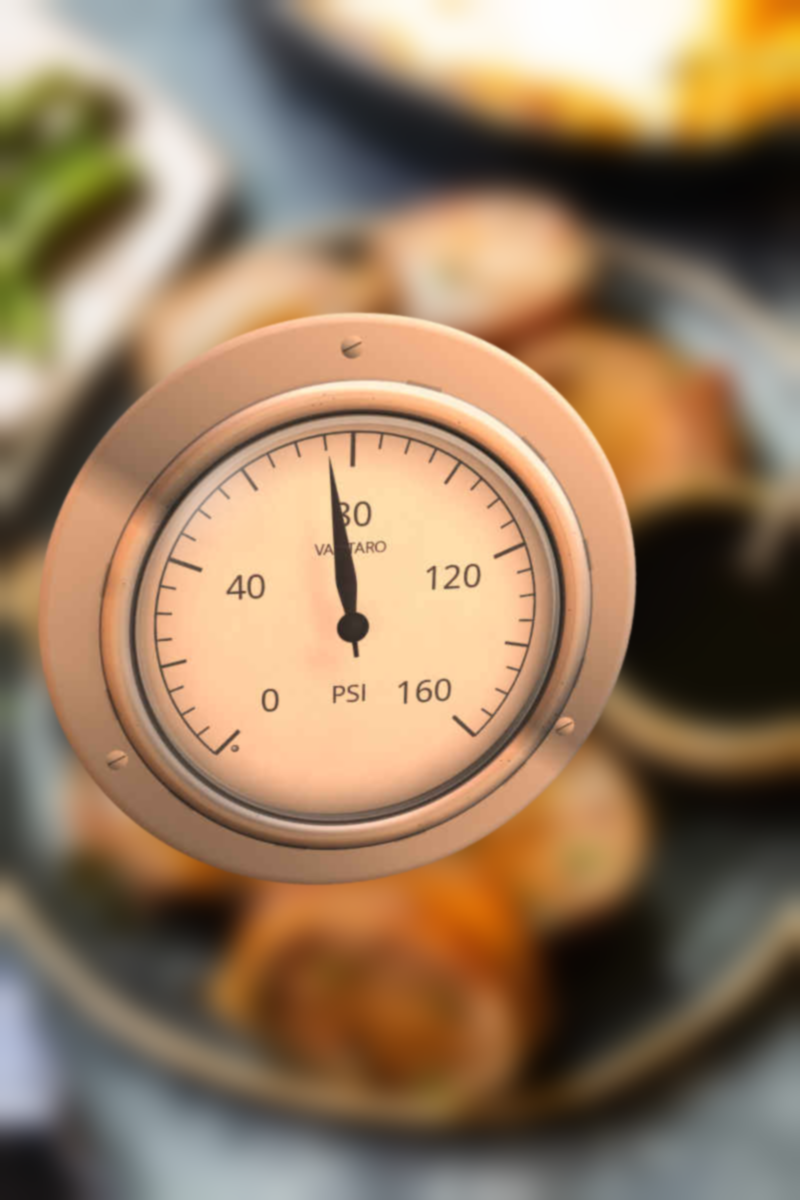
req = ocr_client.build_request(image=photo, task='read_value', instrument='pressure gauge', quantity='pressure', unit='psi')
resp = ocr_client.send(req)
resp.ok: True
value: 75 psi
